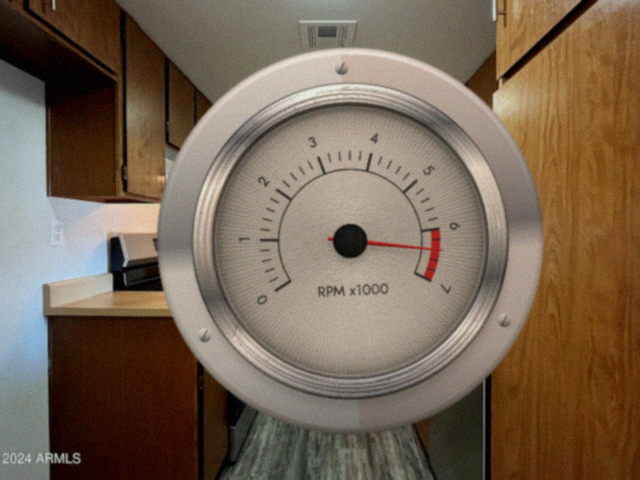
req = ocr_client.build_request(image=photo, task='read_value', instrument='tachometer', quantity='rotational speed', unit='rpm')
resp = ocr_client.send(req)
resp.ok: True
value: 6400 rpm
